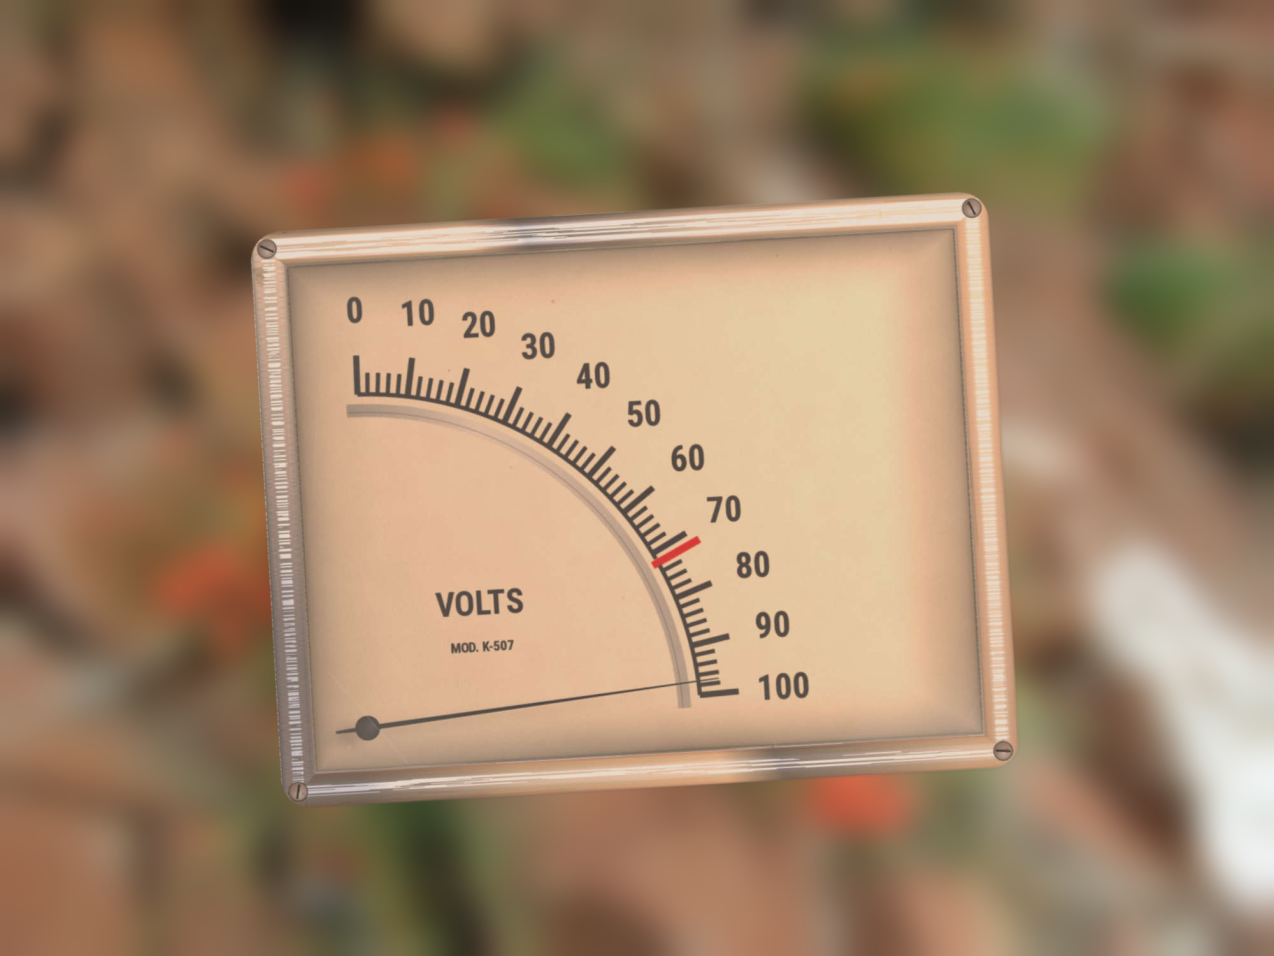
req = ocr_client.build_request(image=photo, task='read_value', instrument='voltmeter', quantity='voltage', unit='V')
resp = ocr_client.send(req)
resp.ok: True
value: 97 V
